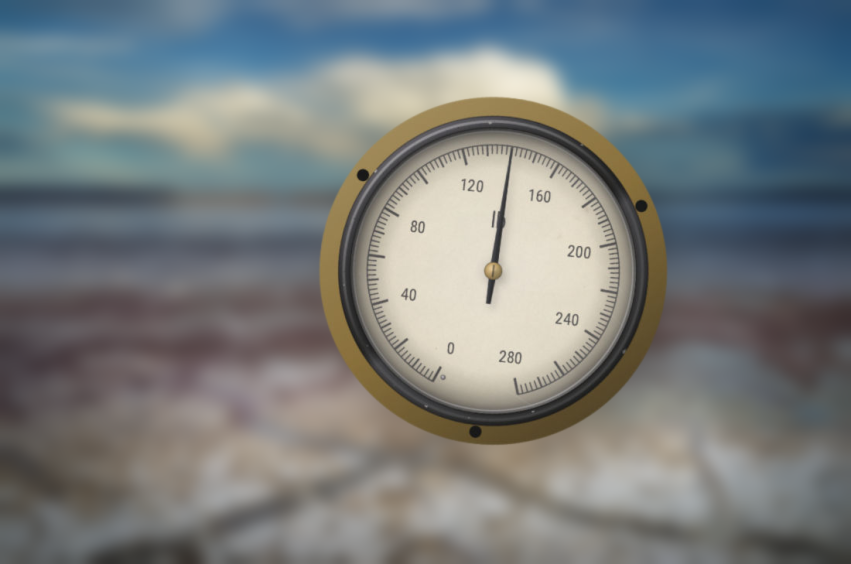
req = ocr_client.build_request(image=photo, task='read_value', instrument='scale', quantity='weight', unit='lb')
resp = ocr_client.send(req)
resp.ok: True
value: 140 lb
